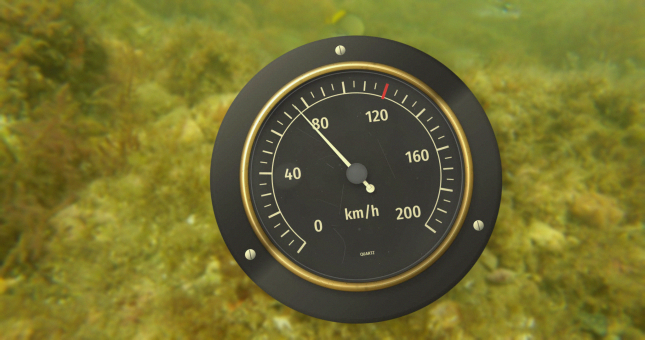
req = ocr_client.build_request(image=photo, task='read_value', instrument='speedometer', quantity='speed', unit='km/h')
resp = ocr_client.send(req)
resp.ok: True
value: 75 km/h
